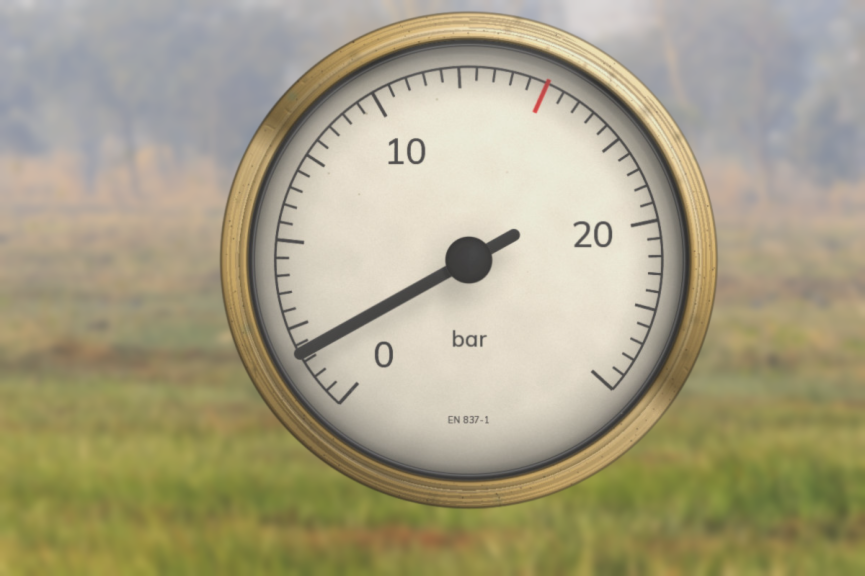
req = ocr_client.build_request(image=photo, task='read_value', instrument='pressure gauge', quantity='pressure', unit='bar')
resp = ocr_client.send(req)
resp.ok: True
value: 1.75 bar
